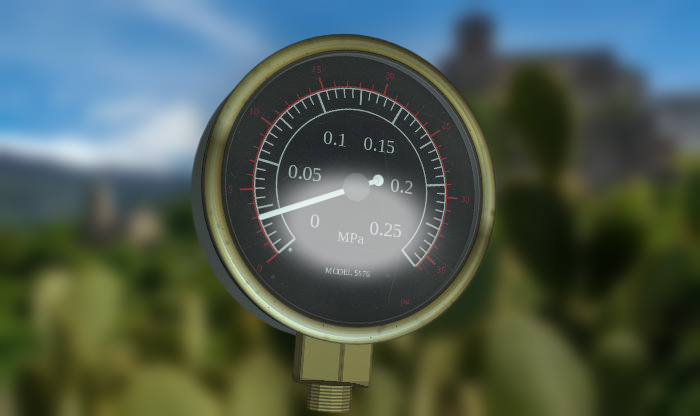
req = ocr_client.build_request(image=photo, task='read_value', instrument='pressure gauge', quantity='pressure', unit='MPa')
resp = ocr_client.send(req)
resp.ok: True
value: 0.02 MPa
